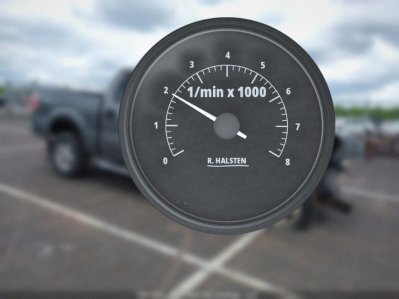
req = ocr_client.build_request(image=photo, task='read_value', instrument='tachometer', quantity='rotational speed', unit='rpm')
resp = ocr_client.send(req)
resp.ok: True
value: 2000 rpm
